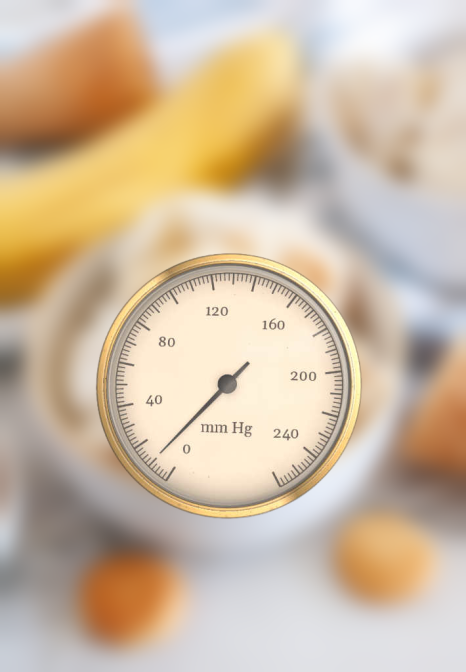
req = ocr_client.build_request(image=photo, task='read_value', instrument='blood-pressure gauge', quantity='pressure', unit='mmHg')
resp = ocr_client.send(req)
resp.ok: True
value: 10 mmHg
